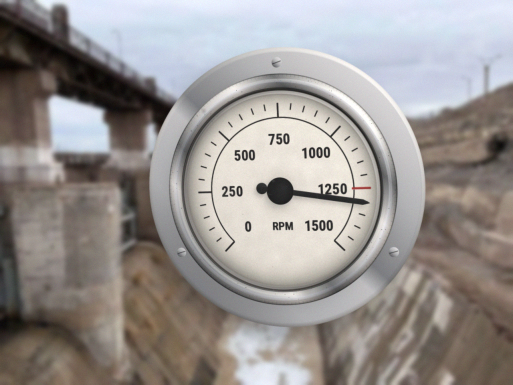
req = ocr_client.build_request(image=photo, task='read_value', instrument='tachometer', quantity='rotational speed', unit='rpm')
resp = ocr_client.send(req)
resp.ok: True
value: 1300 rpm
